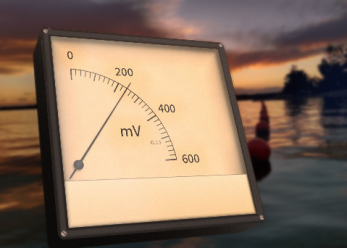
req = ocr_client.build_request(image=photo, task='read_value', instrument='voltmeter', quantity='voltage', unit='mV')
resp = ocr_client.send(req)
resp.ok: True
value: 240 mV
